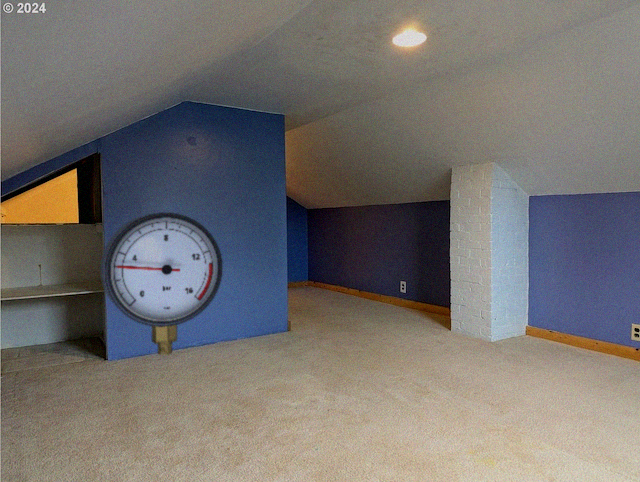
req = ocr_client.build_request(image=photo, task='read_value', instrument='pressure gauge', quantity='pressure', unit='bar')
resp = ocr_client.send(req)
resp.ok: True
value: 3 bar
